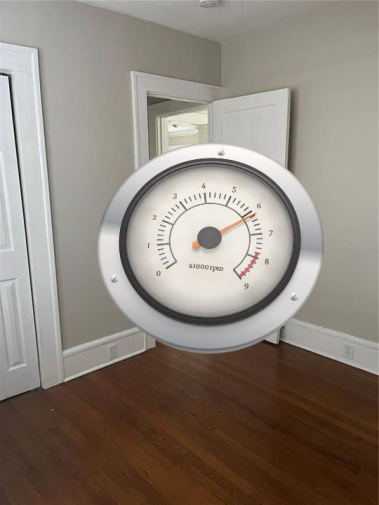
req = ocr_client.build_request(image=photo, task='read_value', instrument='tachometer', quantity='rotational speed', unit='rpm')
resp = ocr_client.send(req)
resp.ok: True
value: 6200 rpm
